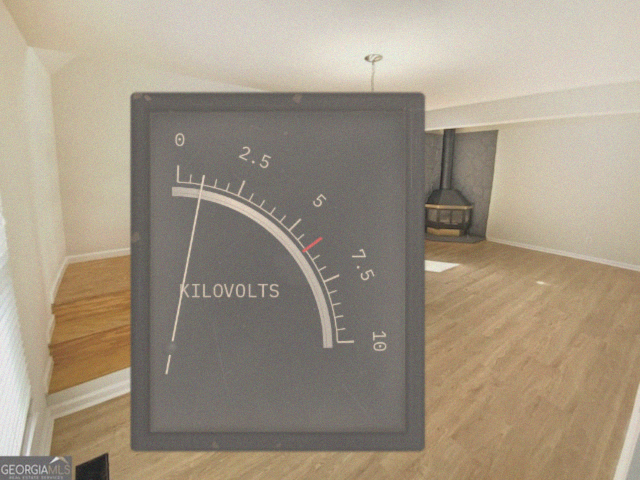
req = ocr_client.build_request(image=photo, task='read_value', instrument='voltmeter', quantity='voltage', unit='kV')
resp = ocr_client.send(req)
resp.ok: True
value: 1 kV
